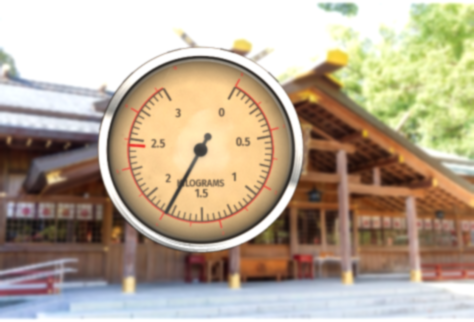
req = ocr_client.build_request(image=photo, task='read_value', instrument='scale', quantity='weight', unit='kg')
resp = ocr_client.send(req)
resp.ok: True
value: 1.8 kg
